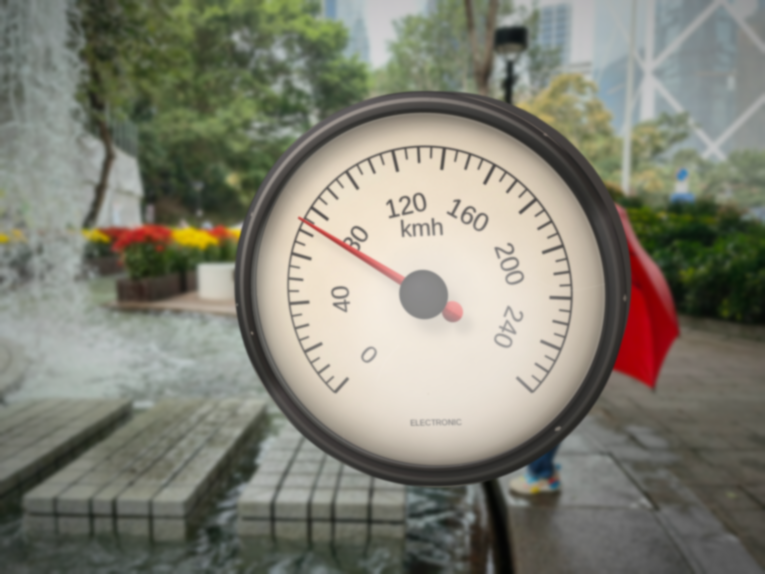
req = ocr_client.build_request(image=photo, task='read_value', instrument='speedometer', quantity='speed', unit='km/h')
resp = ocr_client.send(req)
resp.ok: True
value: 75 km/h
